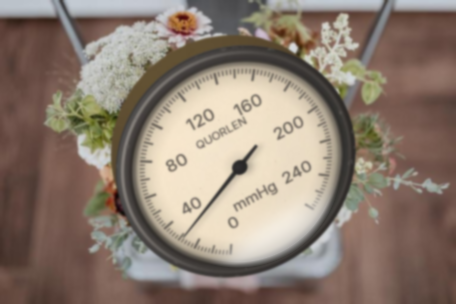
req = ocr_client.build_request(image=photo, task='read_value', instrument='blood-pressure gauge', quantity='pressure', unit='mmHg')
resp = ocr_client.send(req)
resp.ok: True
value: 30 mmHg
